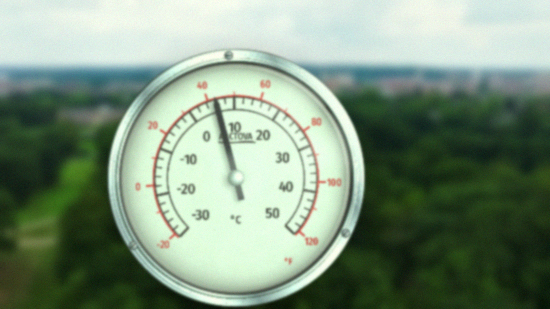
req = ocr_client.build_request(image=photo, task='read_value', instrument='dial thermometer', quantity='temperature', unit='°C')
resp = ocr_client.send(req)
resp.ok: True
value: 6 °C
